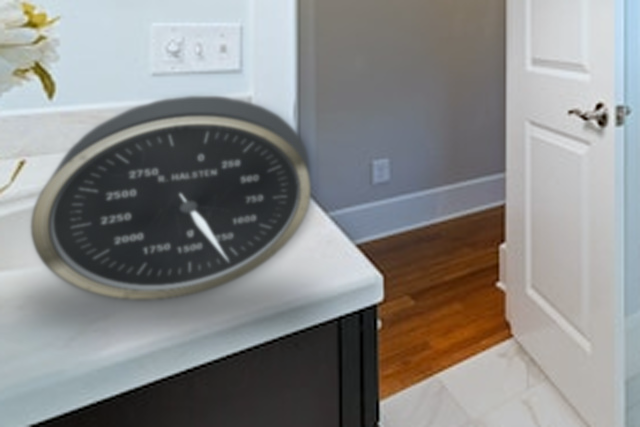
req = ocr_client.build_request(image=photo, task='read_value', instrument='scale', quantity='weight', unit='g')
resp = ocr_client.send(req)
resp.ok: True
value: 1300 g
